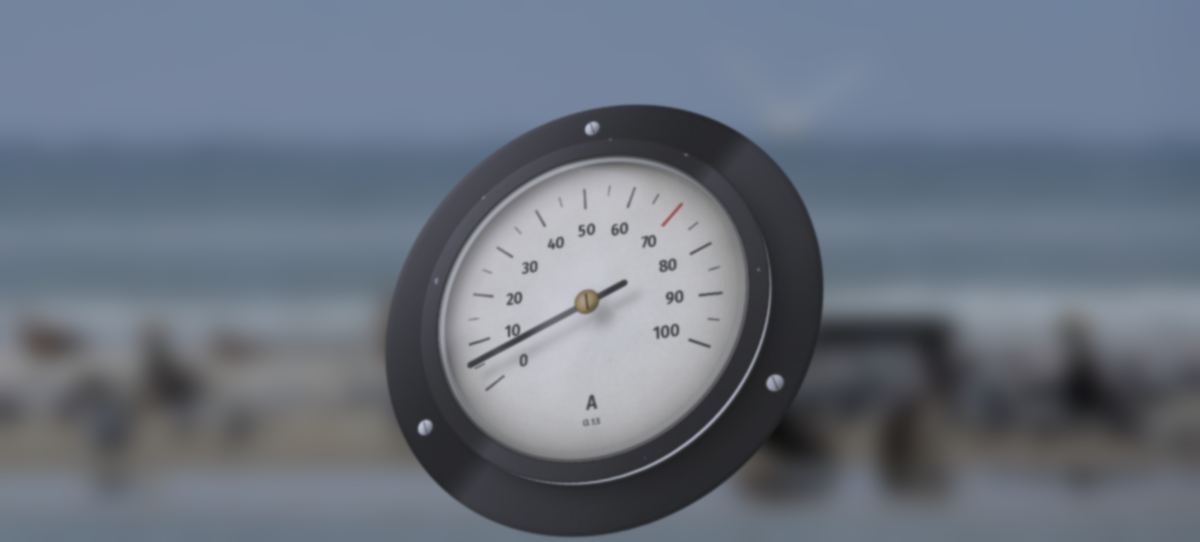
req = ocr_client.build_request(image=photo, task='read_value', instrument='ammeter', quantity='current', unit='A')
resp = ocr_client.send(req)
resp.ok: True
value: 5 A
